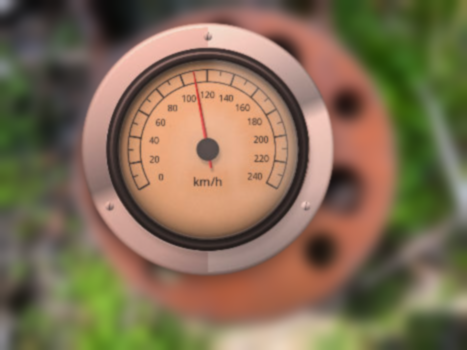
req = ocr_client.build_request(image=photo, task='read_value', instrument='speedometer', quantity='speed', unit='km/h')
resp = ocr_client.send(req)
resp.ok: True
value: 110 km/h
